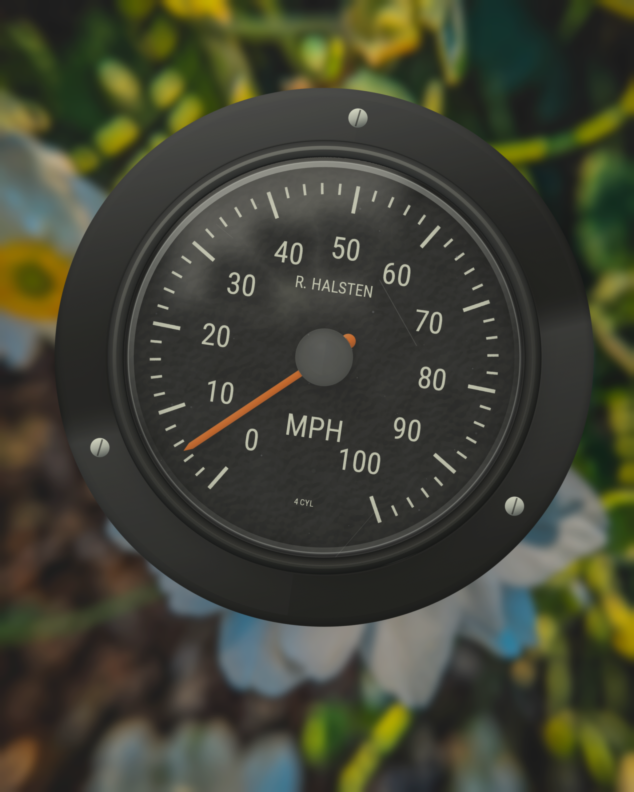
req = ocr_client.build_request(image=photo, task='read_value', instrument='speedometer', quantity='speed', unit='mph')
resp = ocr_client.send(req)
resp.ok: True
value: 5 mph
